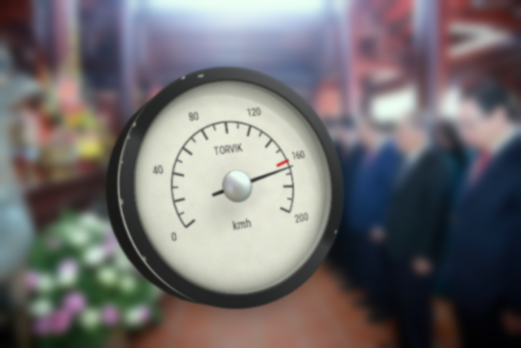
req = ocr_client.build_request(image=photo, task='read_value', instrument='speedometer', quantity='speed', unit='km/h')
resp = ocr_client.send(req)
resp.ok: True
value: 165 km/h
